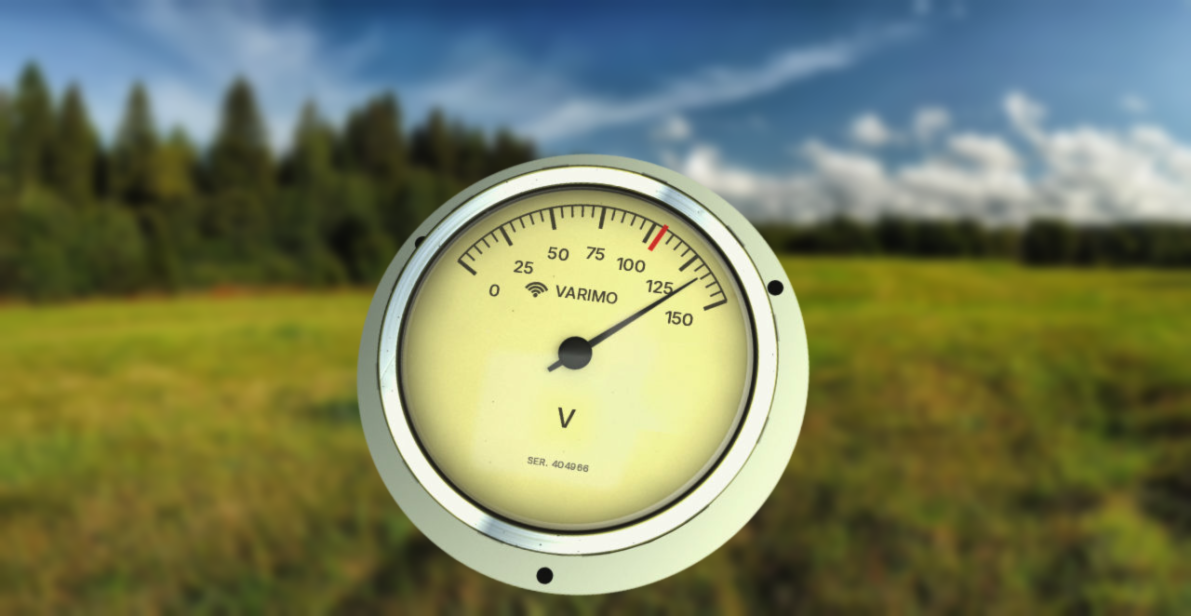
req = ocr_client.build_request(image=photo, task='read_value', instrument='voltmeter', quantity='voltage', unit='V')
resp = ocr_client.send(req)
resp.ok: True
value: 135 V
